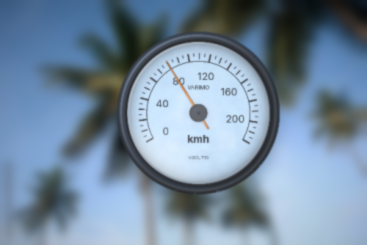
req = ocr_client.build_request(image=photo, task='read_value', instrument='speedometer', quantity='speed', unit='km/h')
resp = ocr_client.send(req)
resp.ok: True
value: 80 km/h
